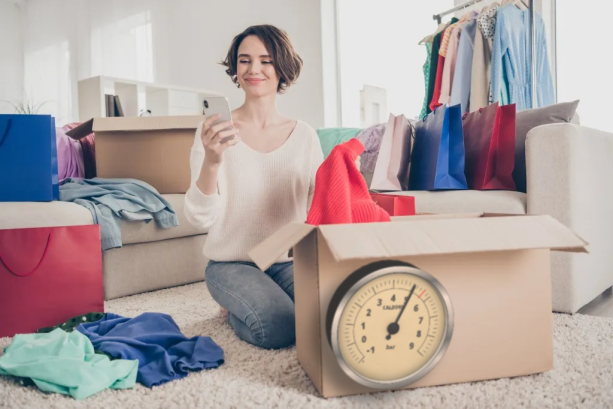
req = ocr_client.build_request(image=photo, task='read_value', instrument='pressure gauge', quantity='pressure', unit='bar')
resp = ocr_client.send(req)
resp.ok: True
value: 5 bar
